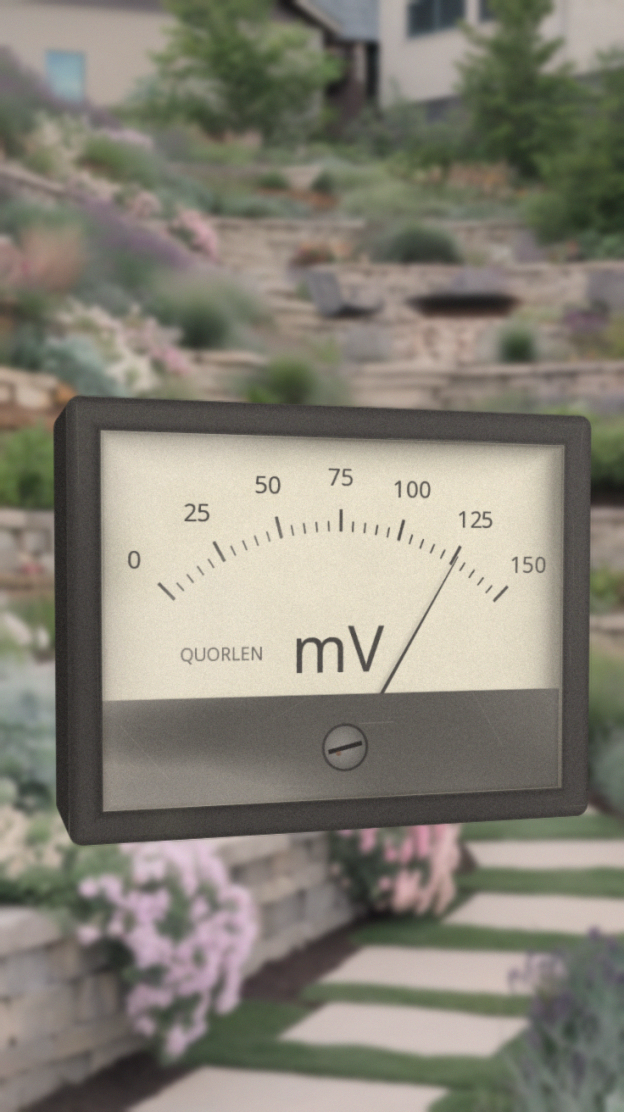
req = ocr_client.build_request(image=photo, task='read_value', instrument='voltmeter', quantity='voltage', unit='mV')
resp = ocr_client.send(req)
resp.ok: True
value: 125 mV
